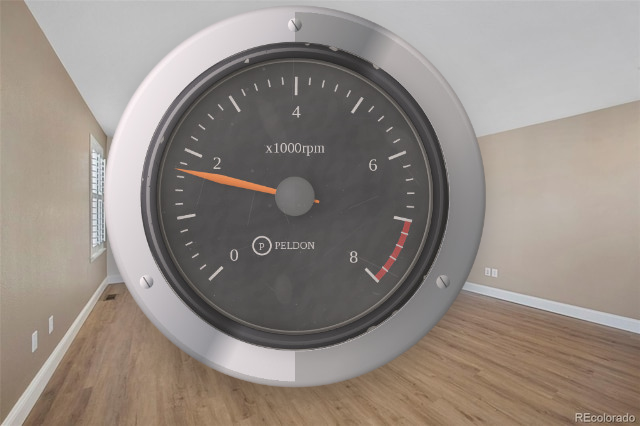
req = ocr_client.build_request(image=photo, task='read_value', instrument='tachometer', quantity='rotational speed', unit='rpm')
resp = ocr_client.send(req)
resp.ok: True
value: 1700 rpm
